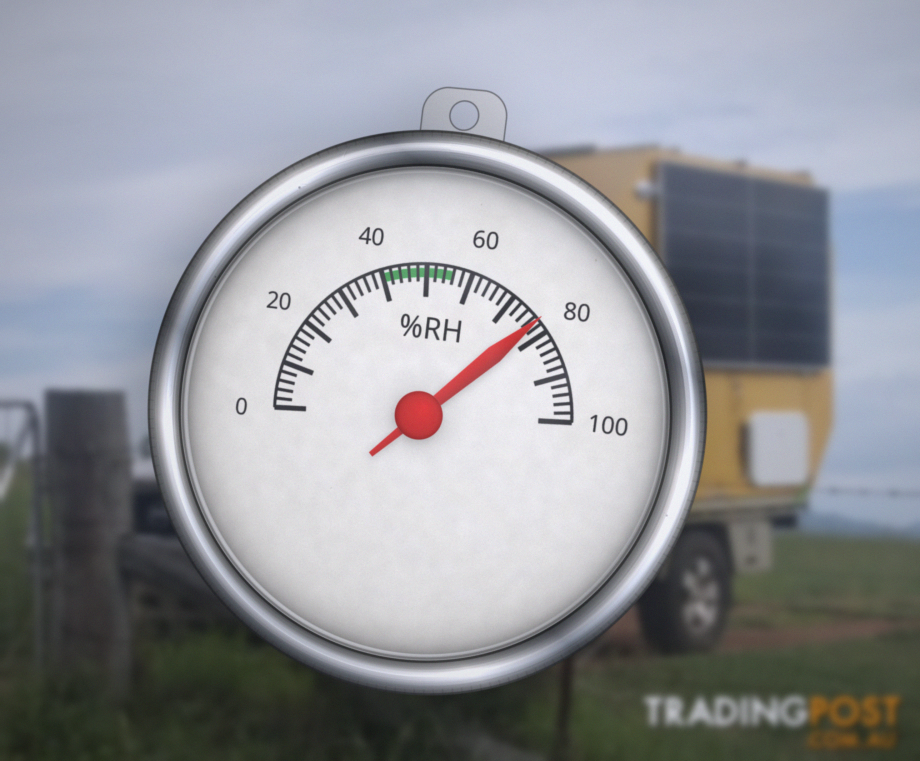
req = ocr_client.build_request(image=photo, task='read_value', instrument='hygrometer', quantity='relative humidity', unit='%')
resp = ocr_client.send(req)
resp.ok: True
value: 77 %
